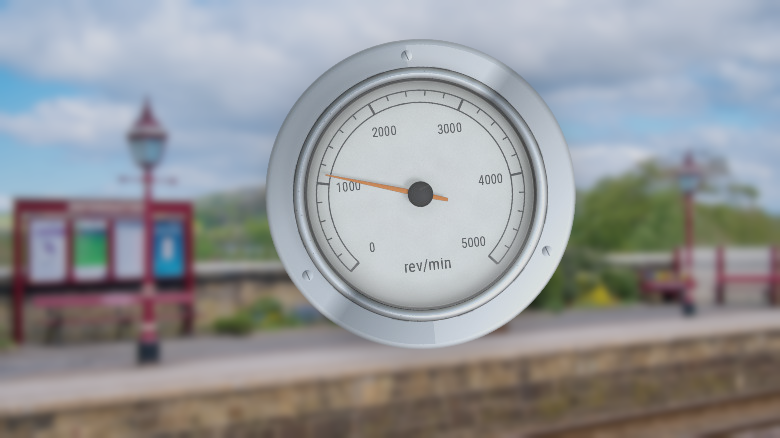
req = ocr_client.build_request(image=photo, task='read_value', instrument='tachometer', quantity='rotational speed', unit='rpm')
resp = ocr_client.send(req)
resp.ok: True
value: 1100 rpm
